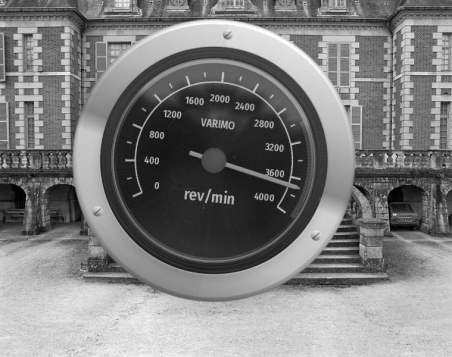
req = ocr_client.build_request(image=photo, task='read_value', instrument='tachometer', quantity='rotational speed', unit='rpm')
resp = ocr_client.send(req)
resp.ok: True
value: 3700 rpm
